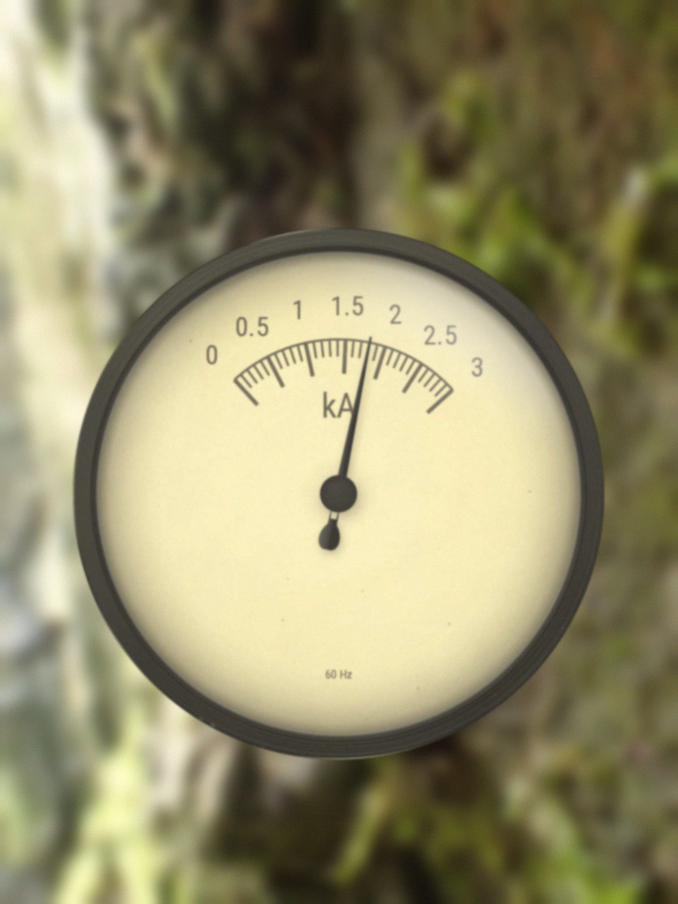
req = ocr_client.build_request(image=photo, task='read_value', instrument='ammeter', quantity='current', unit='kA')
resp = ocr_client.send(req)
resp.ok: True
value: 1.8 kA
